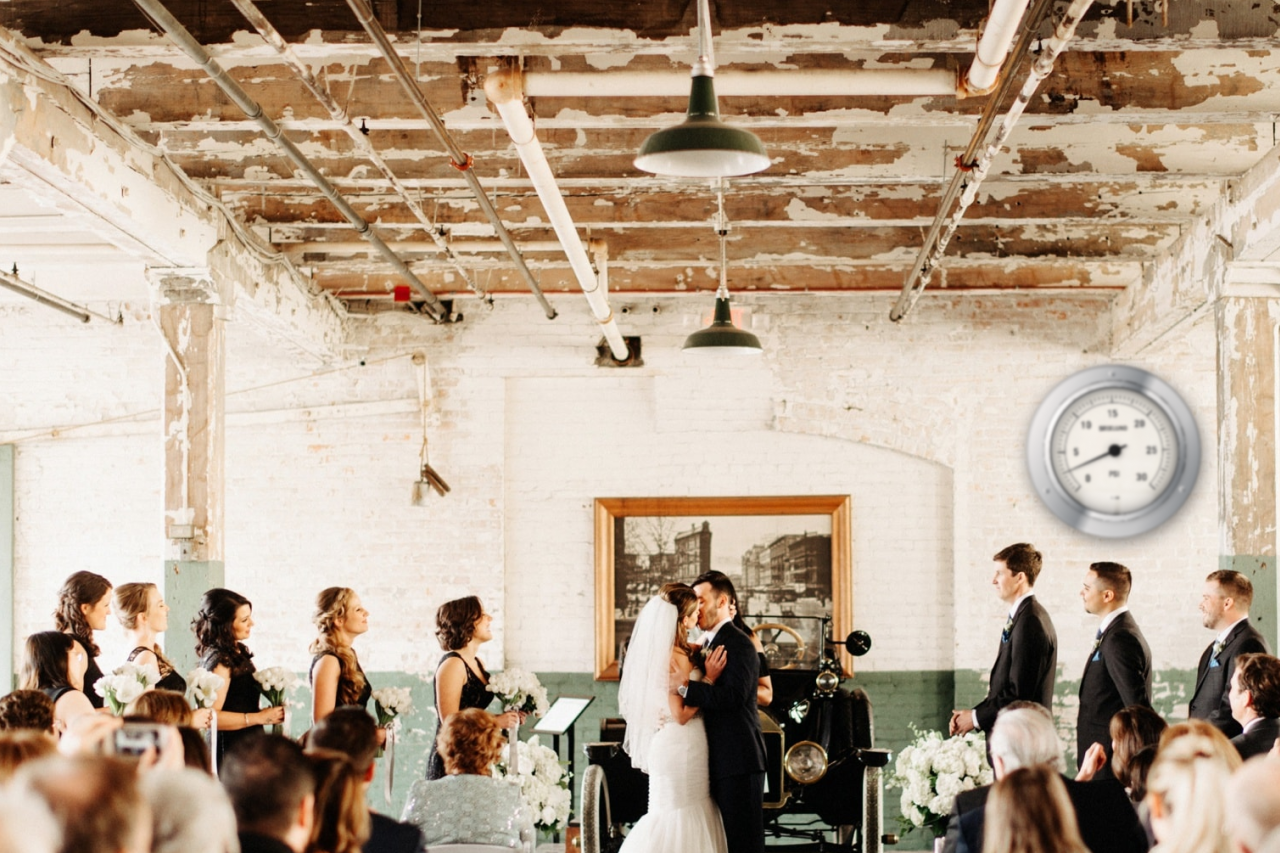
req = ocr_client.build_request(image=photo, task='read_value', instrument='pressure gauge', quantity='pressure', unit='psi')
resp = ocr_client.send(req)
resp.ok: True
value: 2.5 psi
